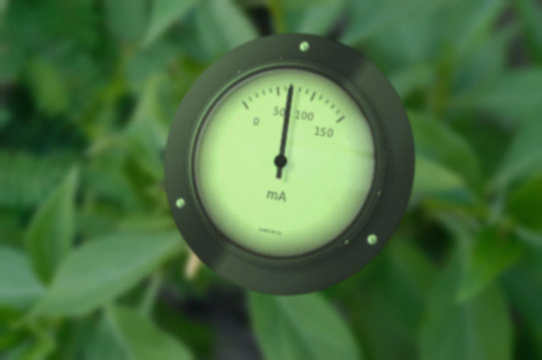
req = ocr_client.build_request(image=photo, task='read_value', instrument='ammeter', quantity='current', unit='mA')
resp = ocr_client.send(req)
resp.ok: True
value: 70 mA
